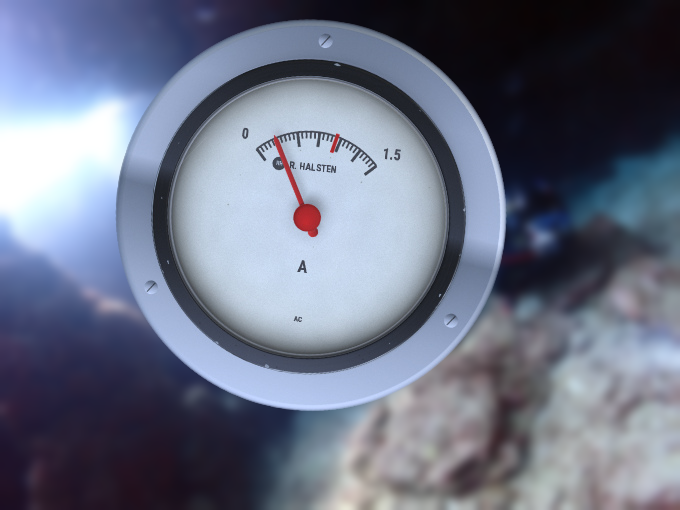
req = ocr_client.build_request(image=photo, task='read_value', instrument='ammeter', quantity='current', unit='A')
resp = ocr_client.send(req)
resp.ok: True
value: 0.25 A
